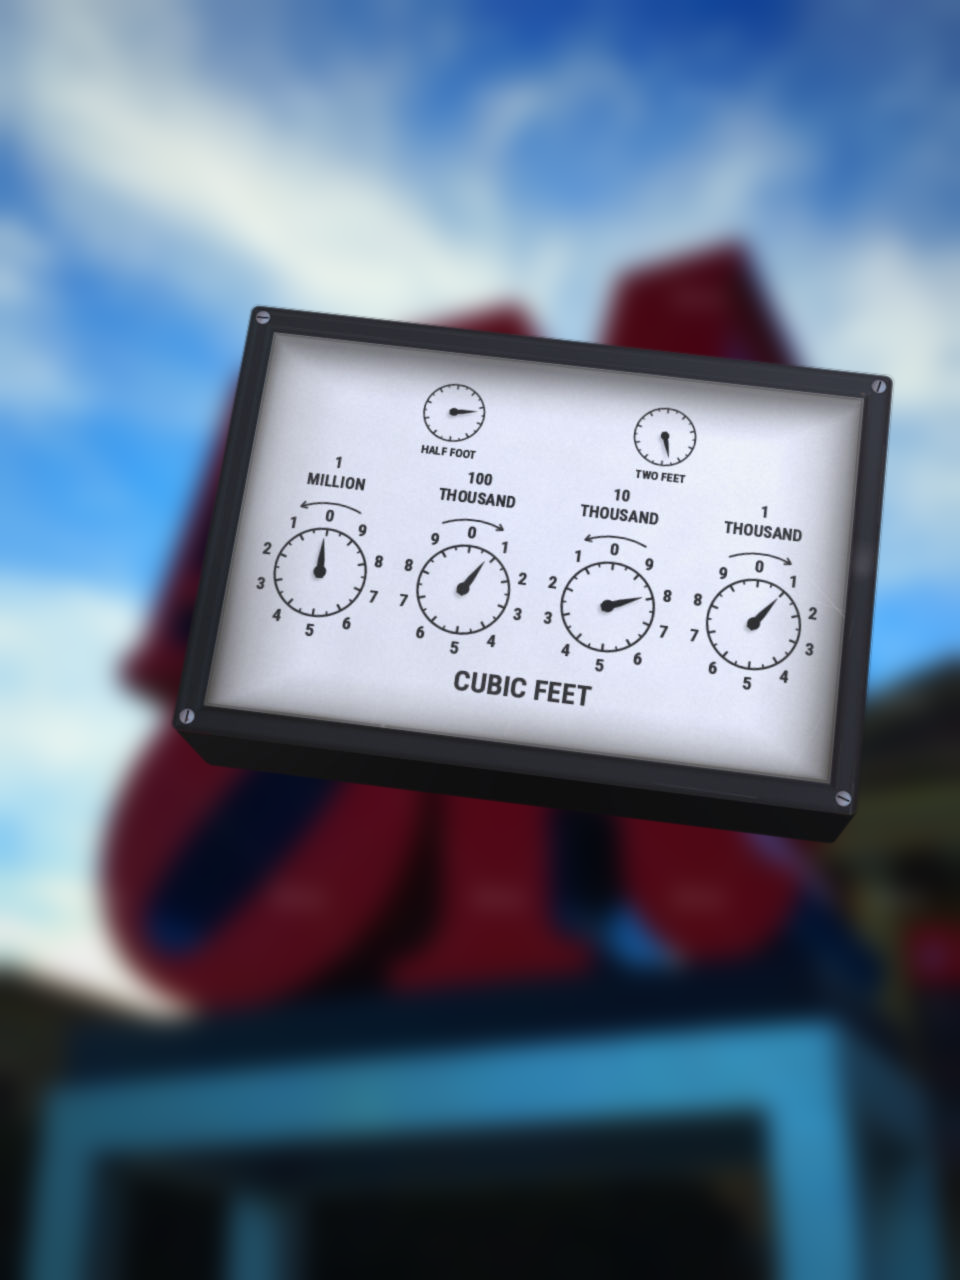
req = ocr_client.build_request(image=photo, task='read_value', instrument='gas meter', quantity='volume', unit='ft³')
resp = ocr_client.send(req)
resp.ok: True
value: 8100 ft³
